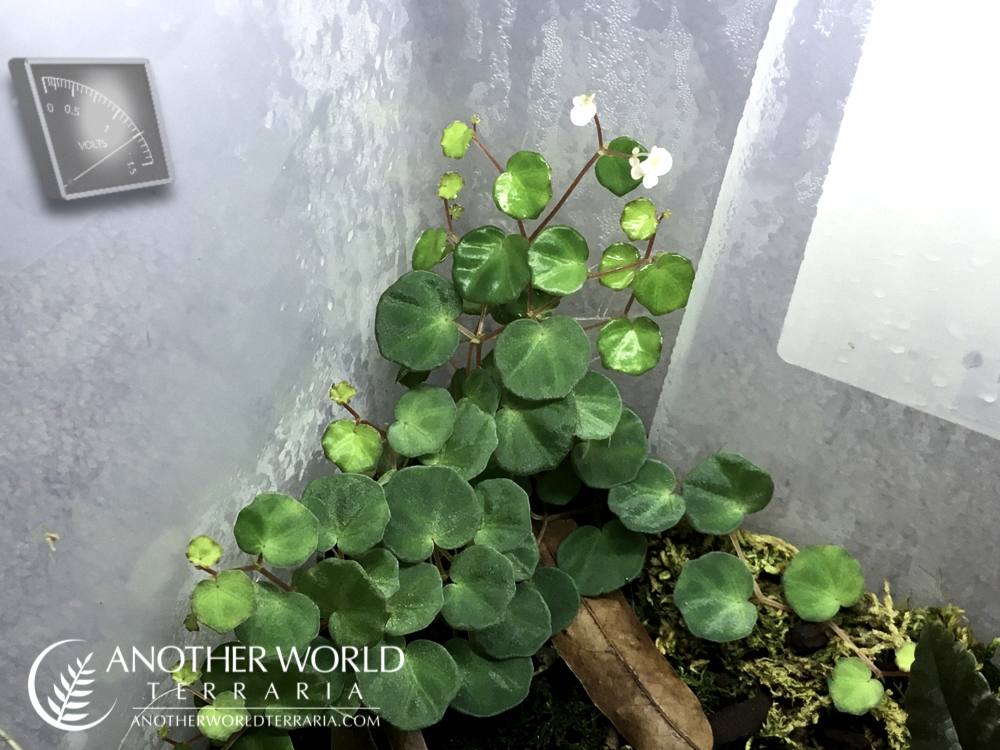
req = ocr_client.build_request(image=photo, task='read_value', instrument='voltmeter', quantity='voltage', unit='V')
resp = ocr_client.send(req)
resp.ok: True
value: 1.25 V
